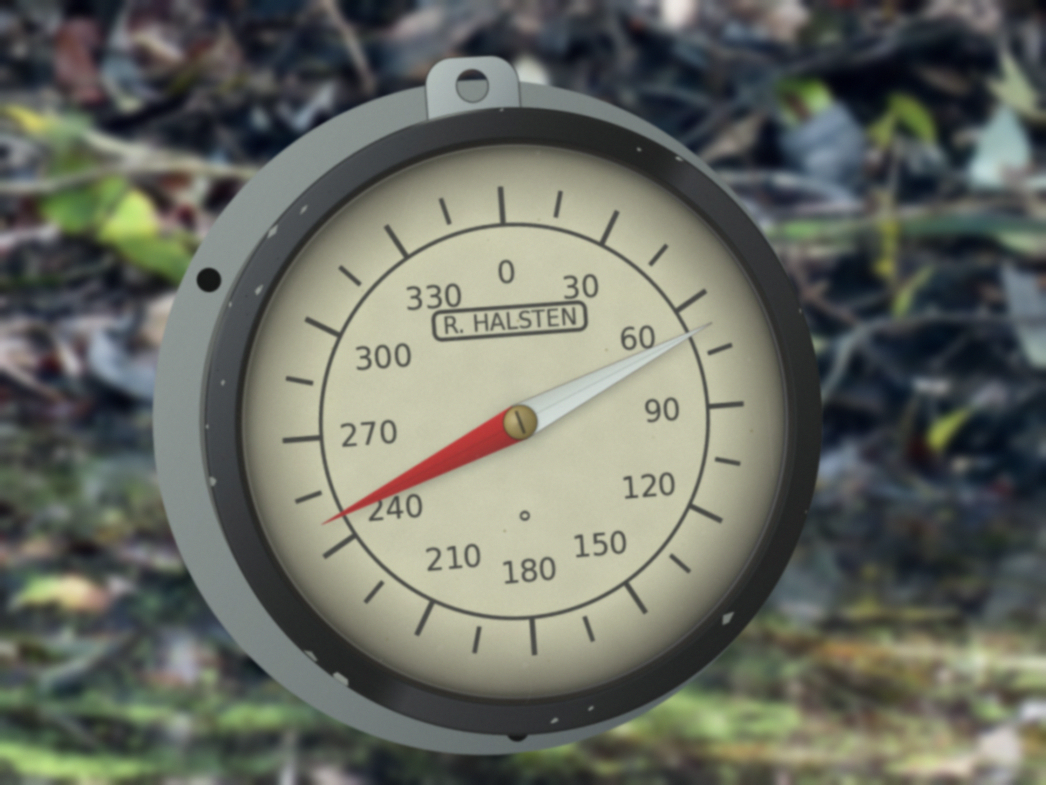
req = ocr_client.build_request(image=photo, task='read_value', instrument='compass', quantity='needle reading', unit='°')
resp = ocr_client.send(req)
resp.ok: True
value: 247.5 °
